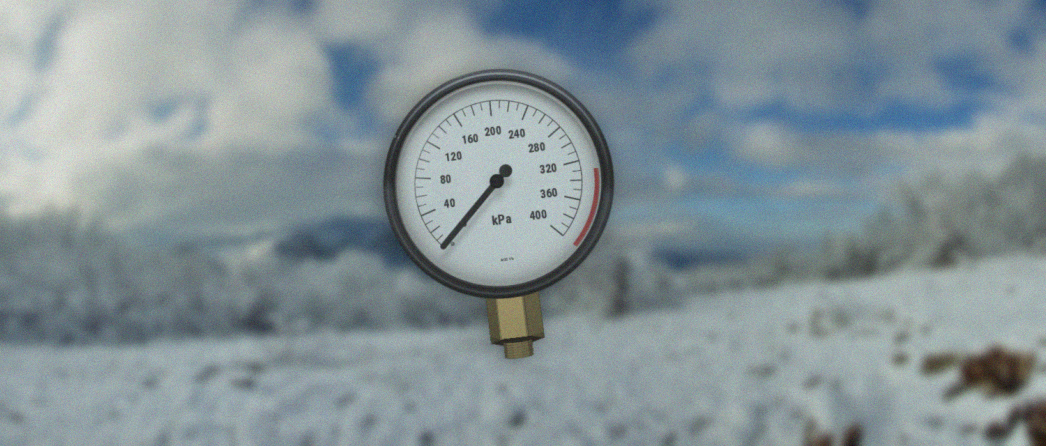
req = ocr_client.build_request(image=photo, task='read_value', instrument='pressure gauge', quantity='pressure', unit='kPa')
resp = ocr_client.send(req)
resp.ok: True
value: 0 kPa
